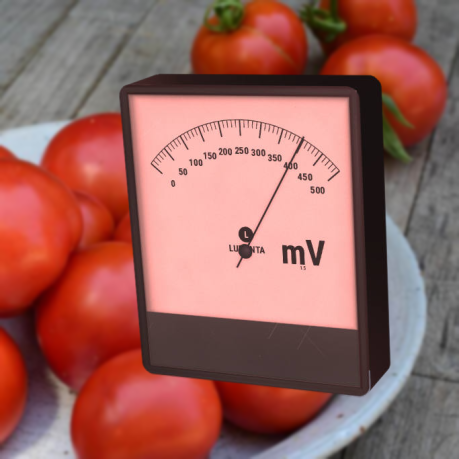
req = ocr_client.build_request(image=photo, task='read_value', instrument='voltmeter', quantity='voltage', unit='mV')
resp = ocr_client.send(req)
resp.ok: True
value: 400 mV
